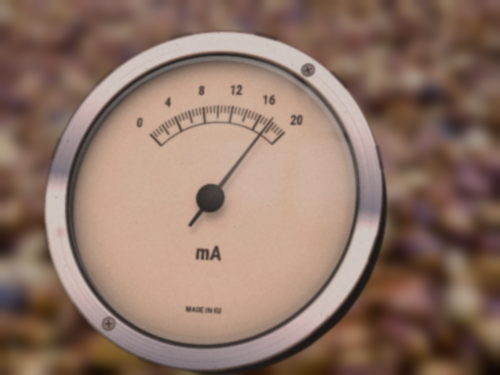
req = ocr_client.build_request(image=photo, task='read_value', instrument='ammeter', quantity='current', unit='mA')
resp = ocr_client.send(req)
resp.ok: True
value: 18 mA
